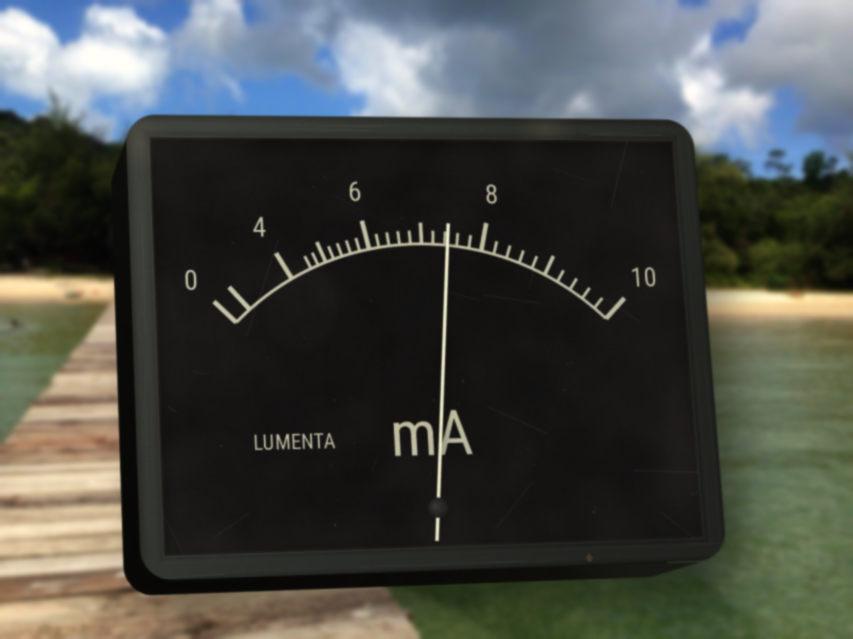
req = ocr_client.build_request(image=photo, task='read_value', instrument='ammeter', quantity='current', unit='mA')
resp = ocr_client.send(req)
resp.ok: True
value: 7.4 mA
